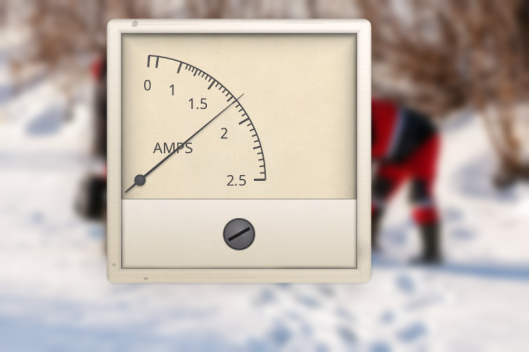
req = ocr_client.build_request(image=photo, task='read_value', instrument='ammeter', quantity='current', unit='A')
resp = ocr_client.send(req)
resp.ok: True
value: 1.8 A
